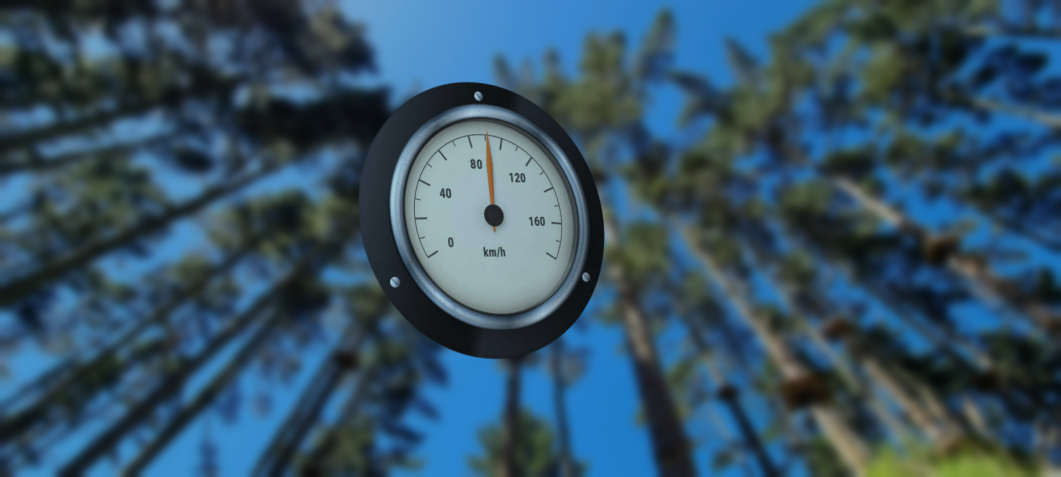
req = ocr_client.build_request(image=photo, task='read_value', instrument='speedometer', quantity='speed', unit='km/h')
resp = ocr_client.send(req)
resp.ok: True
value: 90 km/h
